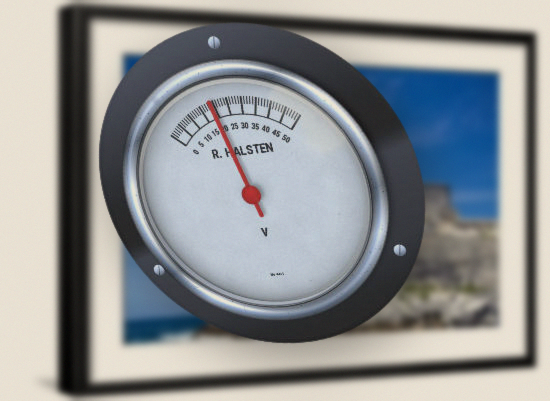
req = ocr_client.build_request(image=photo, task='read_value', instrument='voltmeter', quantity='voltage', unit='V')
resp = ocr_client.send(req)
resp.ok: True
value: 20 V
